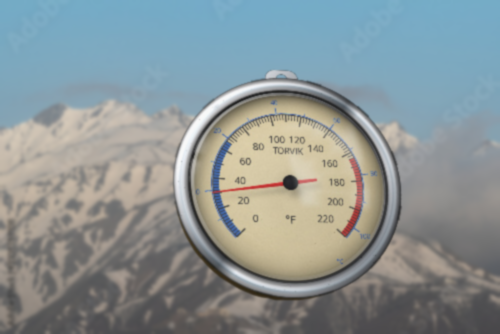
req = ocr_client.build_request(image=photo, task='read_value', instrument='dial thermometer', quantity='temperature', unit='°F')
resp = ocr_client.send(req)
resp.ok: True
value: 30 °F
